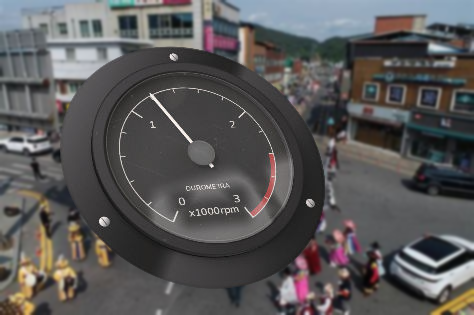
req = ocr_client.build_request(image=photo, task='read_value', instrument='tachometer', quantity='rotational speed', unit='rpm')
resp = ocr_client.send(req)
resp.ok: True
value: 1200 rpm
